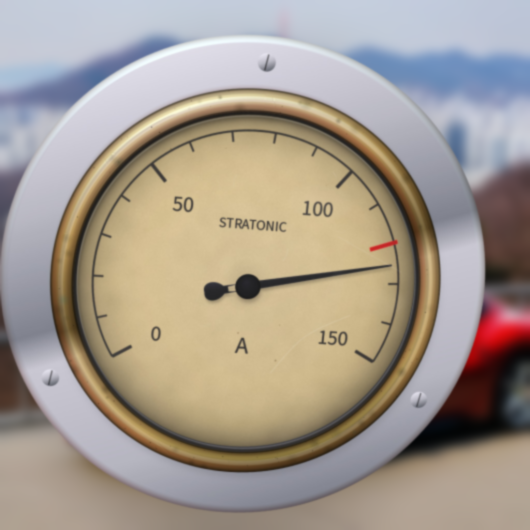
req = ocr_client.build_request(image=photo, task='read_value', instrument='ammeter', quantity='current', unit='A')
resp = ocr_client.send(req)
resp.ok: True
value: 125 A
